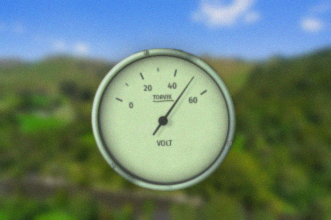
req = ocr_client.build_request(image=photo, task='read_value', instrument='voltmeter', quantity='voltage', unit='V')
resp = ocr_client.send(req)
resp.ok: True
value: 50 V
